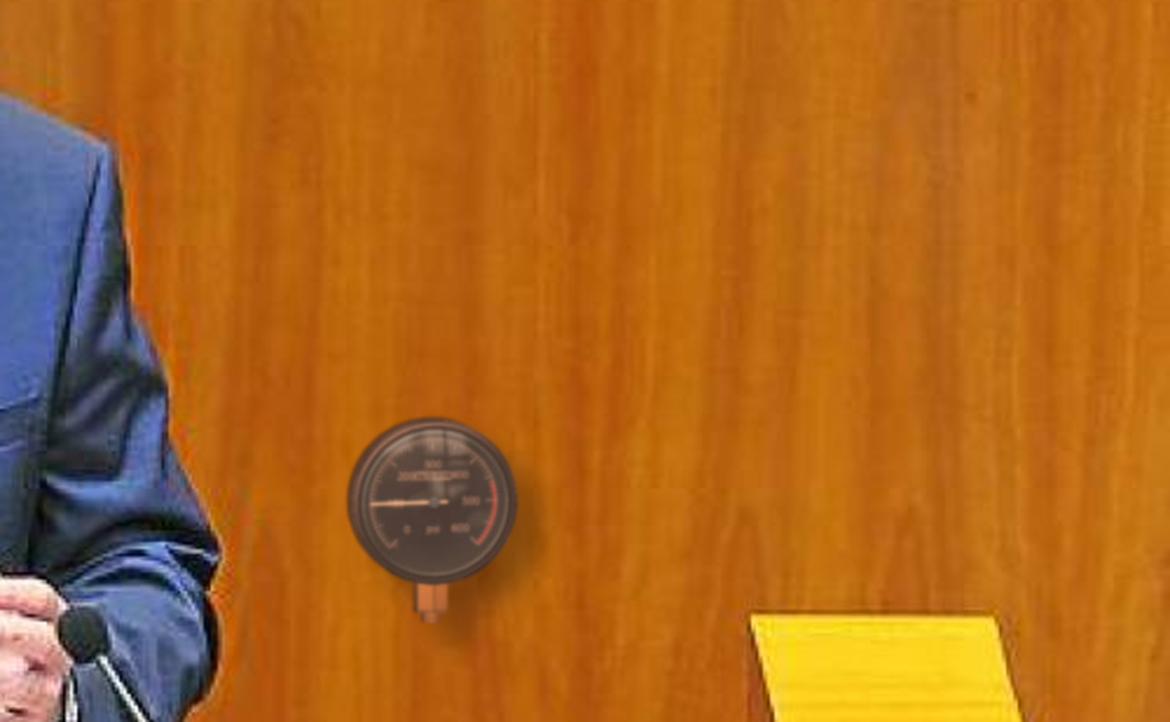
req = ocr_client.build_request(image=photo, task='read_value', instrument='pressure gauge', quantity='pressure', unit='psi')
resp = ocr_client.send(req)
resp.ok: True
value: 100 psi
